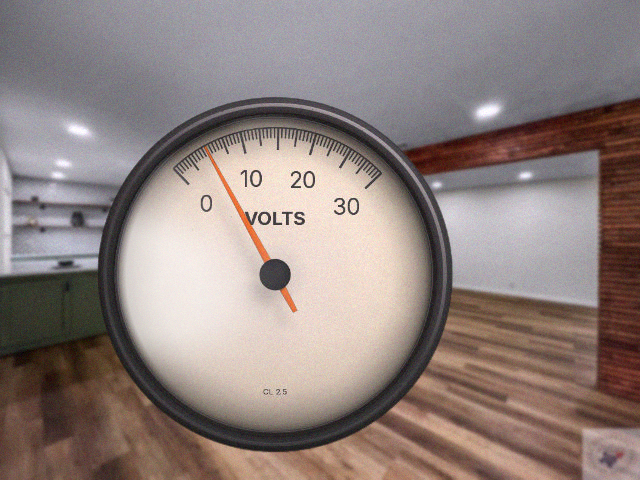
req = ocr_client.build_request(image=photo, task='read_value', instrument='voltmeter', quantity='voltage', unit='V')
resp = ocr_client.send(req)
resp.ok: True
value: 5 V
